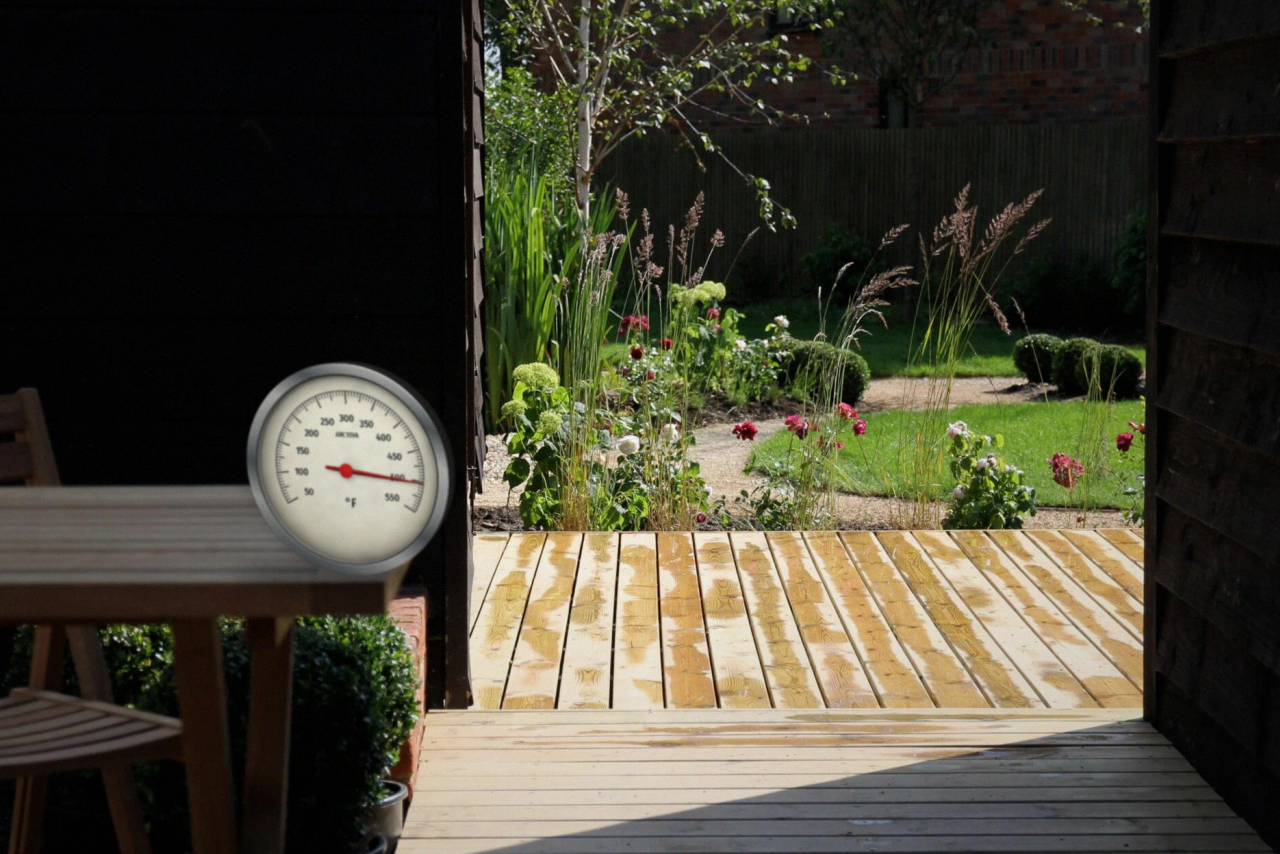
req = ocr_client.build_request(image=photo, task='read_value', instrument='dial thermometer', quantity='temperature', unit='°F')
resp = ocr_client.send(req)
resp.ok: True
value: 500 °F
